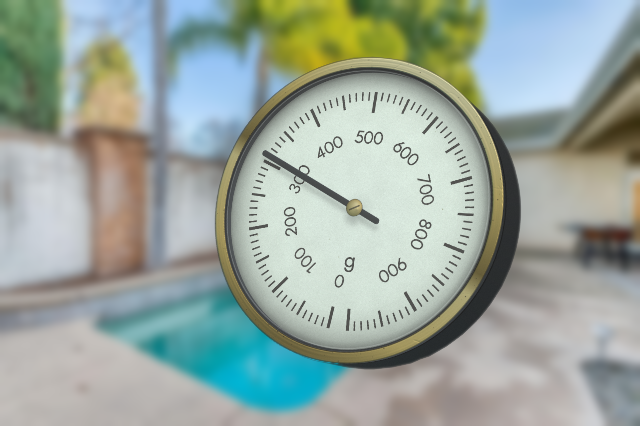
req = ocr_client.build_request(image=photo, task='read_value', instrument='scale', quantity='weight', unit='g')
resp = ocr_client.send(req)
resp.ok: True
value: 310 g
